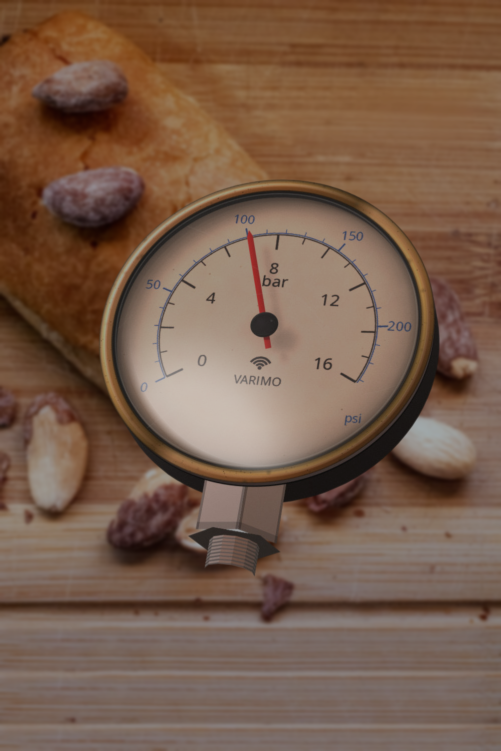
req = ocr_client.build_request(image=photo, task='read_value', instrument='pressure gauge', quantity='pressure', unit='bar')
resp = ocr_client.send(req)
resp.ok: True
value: 7 bar
